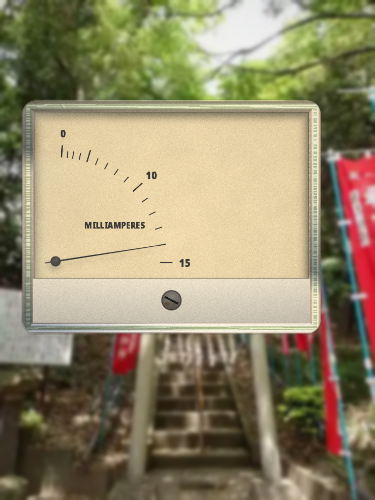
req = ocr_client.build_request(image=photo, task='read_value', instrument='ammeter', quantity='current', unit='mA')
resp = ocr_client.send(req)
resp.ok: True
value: 14 mA
